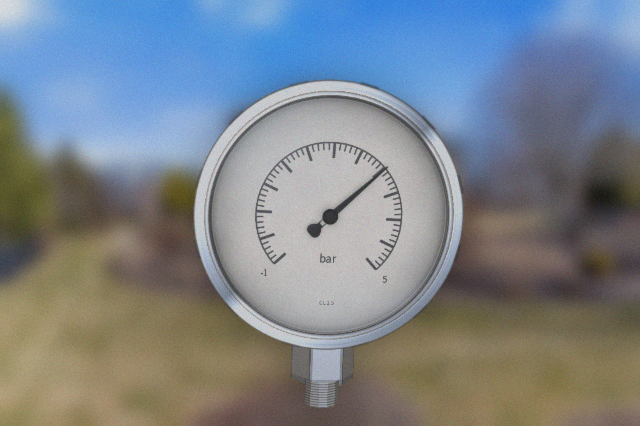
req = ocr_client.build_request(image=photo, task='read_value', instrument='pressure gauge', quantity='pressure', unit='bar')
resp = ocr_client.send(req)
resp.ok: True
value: 3 bar
